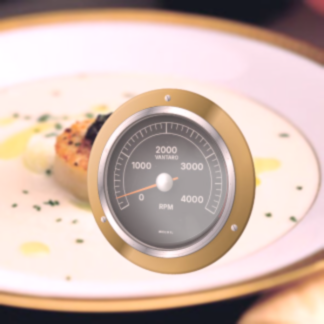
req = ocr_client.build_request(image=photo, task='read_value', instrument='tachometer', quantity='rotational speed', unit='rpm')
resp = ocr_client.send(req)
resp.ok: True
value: 200 rpm
